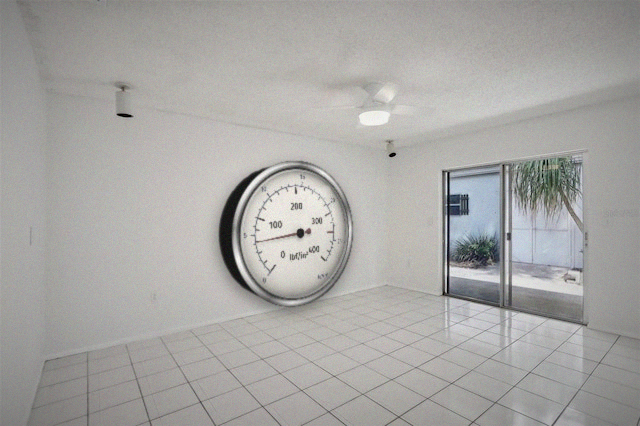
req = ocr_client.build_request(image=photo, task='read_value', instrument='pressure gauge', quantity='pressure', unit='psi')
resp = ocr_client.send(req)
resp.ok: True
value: 60 psi
